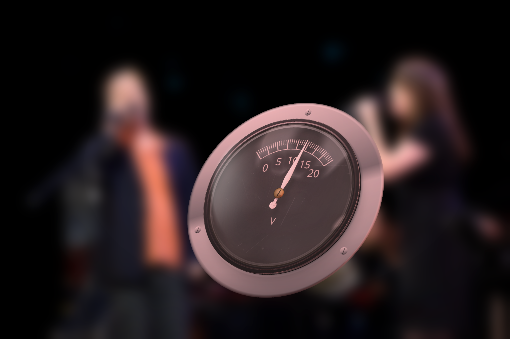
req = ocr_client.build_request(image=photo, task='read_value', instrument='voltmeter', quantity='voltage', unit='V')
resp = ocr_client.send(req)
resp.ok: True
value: 12.5 V
